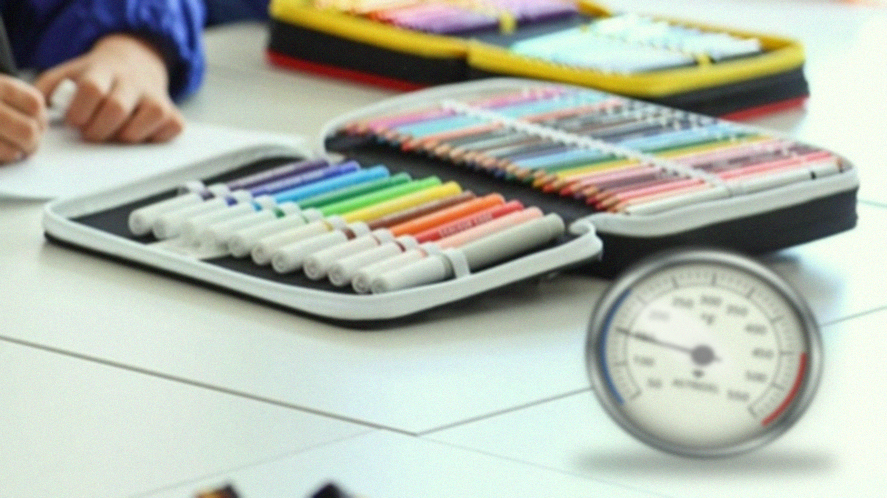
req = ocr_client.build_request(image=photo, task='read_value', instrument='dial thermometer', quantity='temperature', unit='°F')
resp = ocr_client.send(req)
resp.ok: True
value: 150 °F
